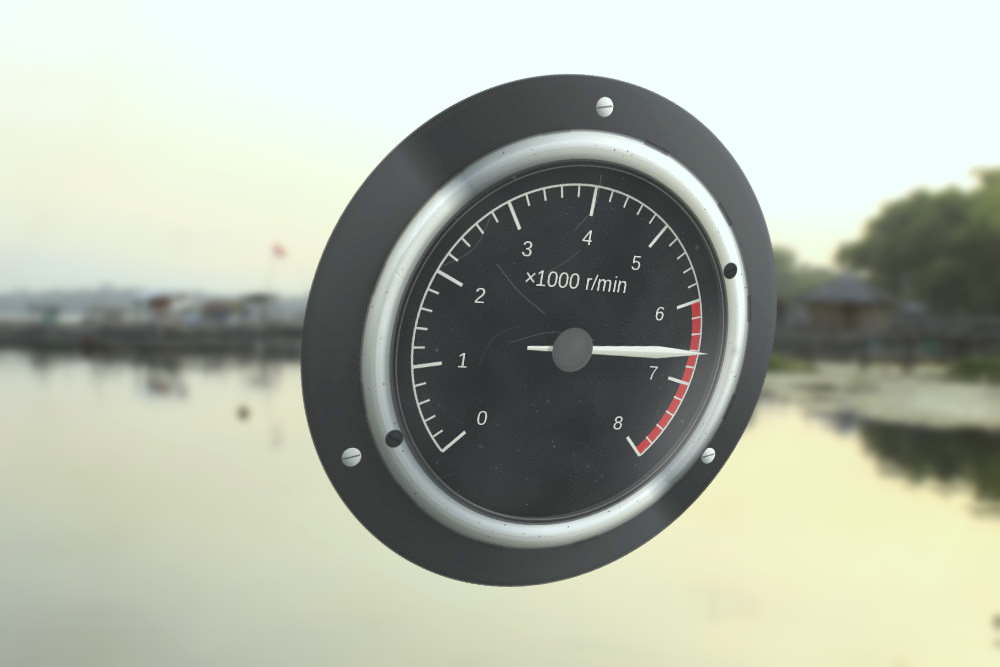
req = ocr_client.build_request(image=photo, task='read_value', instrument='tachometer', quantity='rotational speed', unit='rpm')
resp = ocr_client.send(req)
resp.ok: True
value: 6600 rpm
